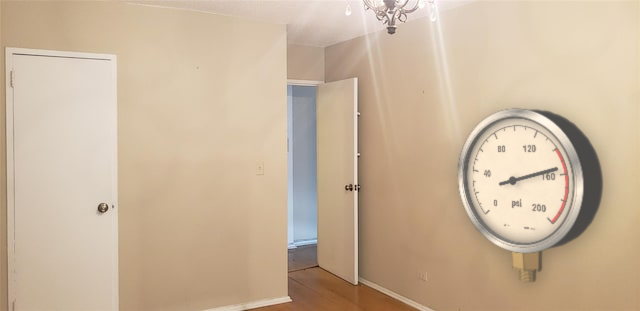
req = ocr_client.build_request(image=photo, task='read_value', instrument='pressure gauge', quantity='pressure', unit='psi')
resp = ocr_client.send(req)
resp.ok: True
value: 155 psi
